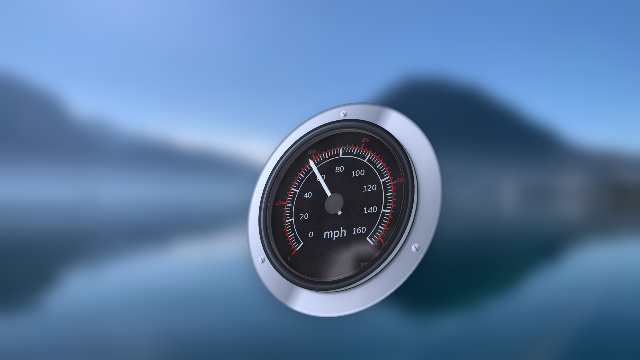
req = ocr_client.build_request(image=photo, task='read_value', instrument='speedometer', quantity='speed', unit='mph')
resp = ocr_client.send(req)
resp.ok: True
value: 60 mph
